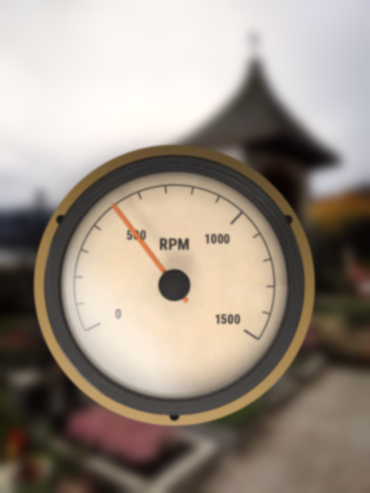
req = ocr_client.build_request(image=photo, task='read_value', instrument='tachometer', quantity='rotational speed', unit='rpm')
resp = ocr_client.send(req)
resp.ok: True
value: 500 rpm
